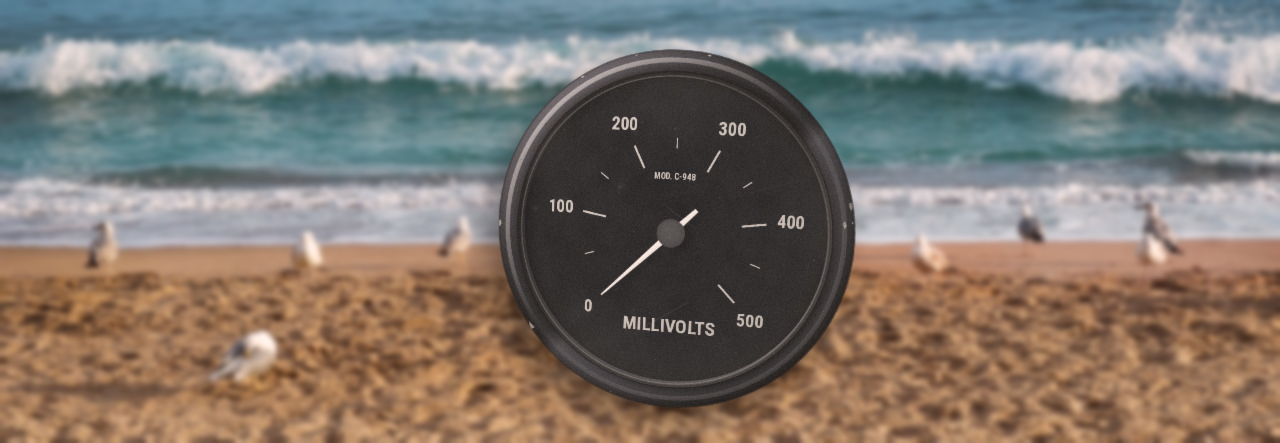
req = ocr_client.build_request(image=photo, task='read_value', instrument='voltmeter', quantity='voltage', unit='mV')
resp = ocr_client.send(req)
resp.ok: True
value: 0 mV
